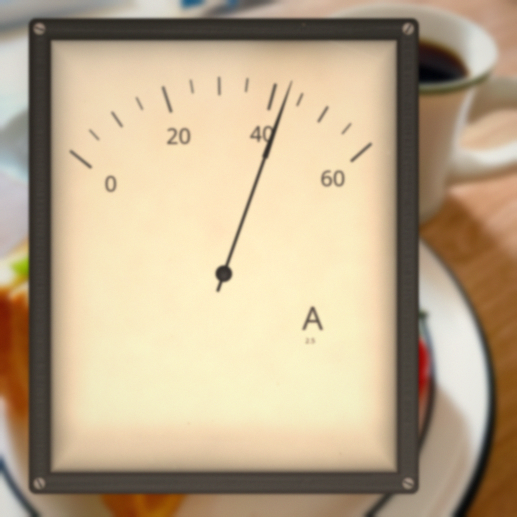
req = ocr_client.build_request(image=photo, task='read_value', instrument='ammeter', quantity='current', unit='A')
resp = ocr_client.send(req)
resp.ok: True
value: 42.5 A
